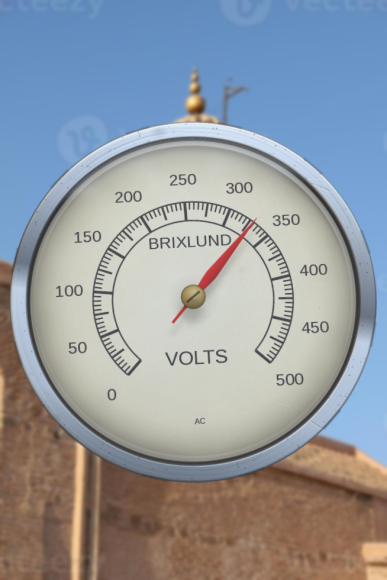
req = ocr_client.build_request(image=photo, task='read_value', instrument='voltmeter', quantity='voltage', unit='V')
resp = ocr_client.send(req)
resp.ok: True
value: 330 V
